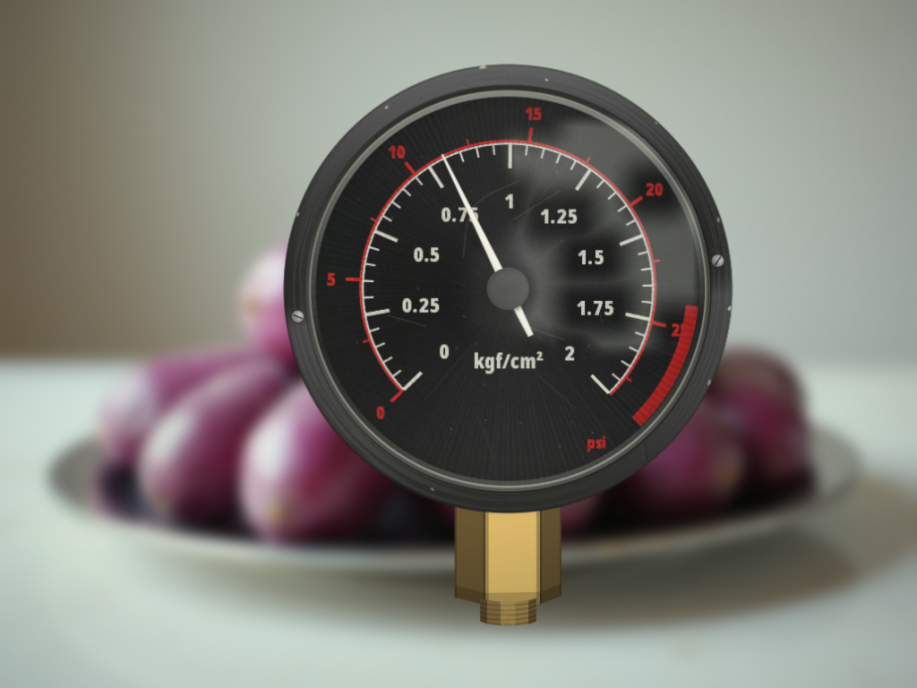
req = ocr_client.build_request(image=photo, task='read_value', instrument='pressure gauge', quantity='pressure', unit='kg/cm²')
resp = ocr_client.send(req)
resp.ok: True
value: 0.8 kg/cm²
